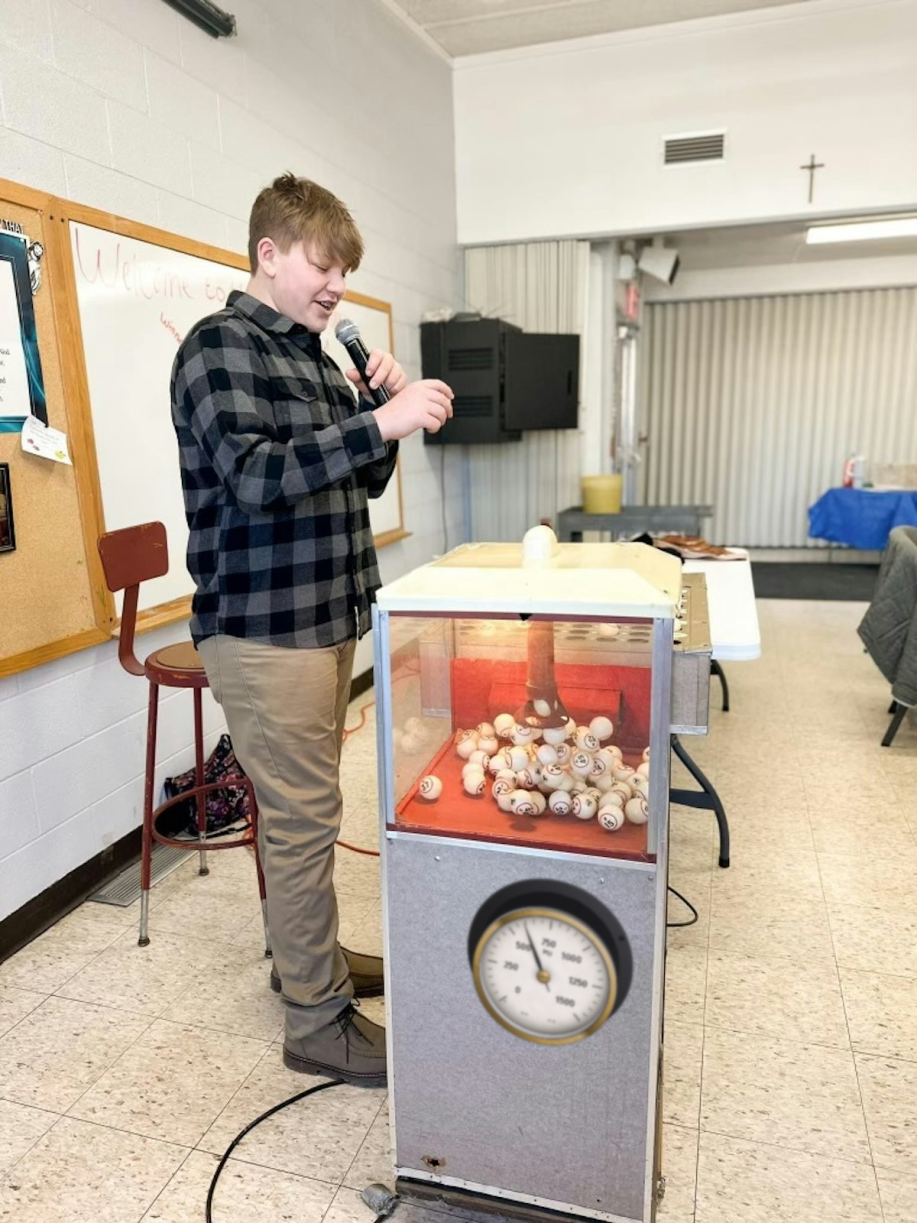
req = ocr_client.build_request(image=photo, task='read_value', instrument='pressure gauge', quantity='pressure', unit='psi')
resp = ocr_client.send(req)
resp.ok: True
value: 600 psi
